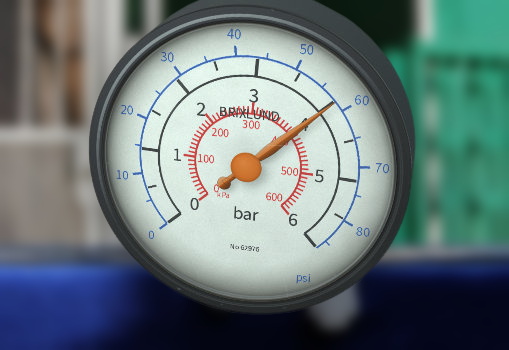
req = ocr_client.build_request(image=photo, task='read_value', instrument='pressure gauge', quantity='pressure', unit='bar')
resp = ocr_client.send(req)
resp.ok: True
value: 4 bar
